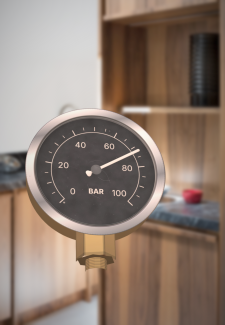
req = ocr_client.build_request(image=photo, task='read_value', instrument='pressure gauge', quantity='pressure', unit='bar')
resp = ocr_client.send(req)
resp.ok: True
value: 72.5 bar
